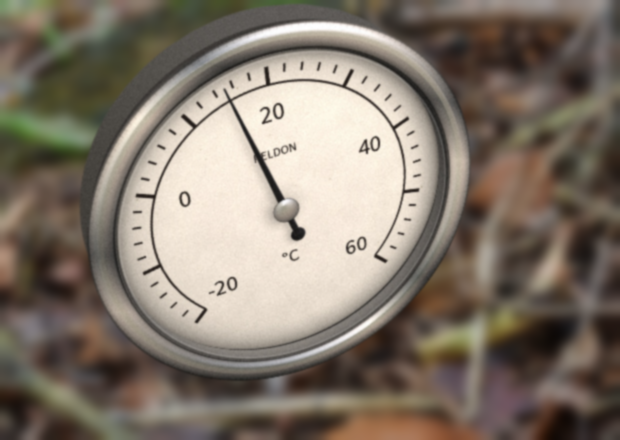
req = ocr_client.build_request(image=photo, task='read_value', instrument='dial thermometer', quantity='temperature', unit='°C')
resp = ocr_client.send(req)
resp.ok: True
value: 15 °C
